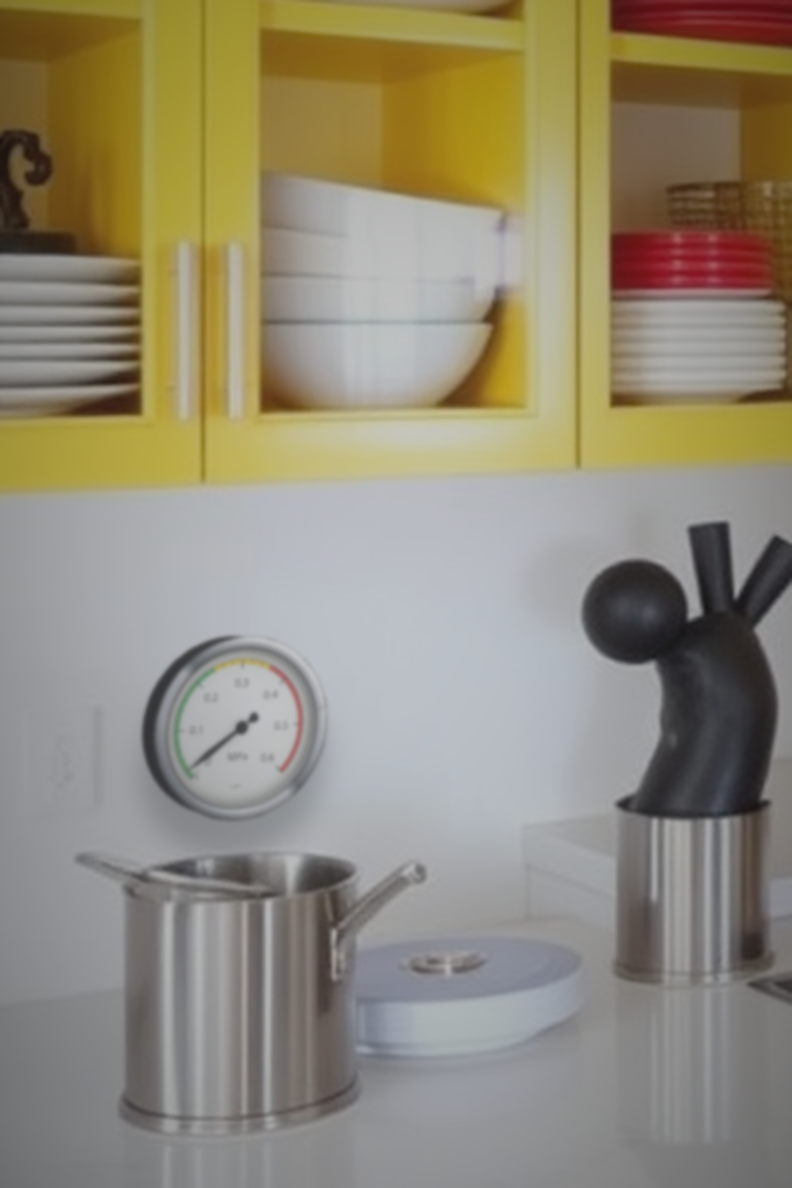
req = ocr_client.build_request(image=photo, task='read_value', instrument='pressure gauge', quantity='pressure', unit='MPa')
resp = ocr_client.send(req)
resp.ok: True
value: 0.02 MPa
